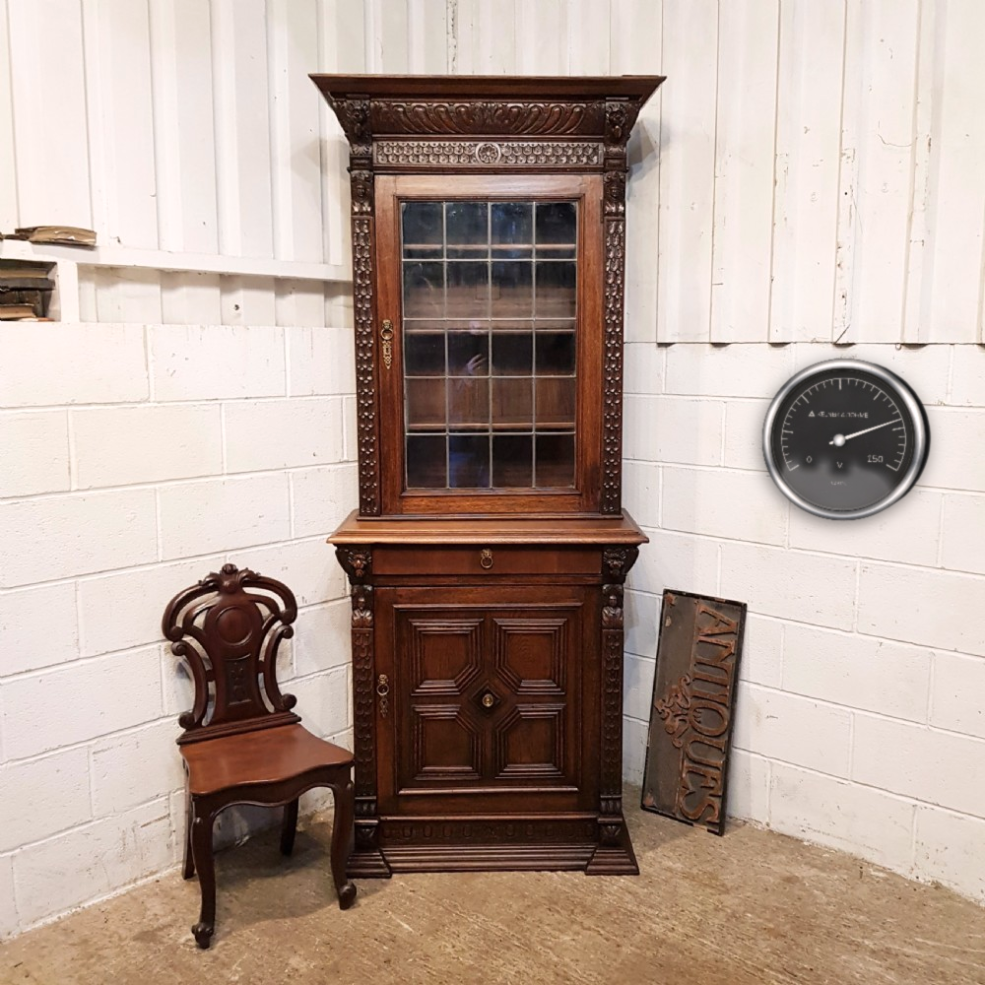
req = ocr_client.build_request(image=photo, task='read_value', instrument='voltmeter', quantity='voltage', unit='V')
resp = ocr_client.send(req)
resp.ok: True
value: 120 V
